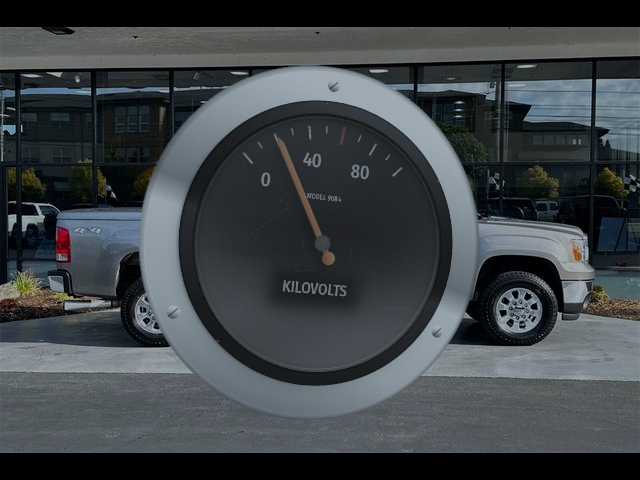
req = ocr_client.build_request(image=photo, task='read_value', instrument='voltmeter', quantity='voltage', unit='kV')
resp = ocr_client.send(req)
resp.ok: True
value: 20 kV
